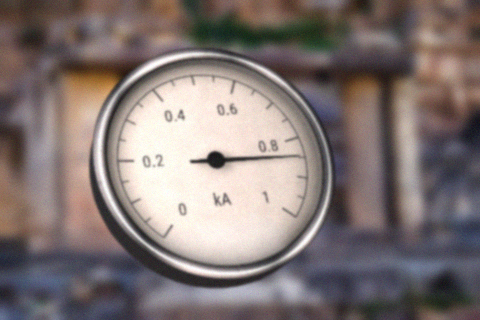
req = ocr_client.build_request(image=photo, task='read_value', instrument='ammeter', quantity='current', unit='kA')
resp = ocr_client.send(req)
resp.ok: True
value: 0.85 kA
